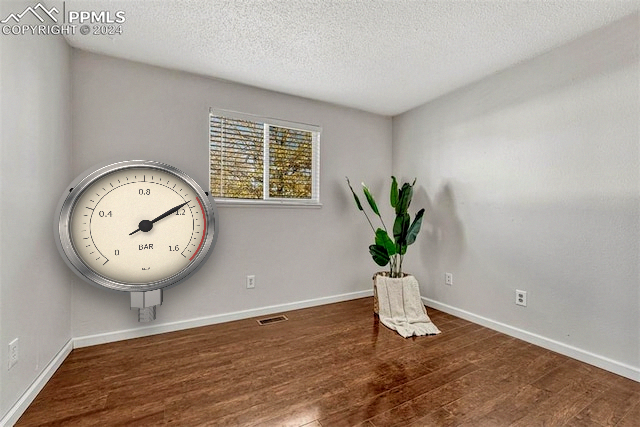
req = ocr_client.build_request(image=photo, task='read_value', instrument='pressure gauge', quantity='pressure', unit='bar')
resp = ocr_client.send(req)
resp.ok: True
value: 1.15 bar
